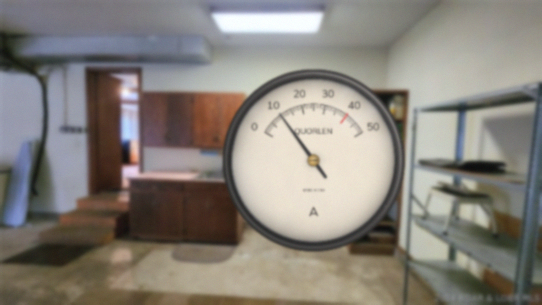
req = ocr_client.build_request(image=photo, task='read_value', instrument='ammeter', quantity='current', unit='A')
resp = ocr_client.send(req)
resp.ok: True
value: 10 A
